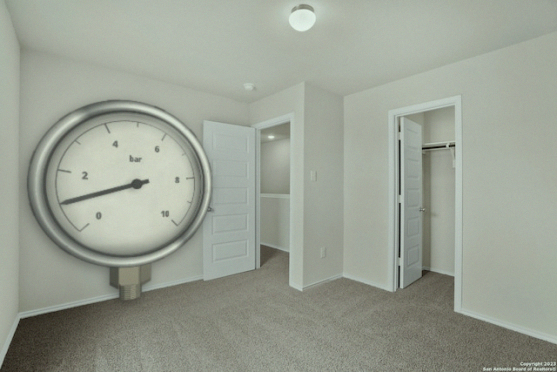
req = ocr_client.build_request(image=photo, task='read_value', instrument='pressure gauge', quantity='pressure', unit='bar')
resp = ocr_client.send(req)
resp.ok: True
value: 1 bar
